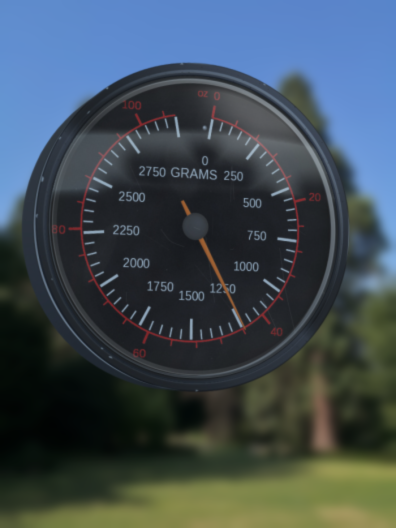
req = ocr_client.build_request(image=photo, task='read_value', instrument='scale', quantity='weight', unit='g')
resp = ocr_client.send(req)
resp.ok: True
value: 1250 g
